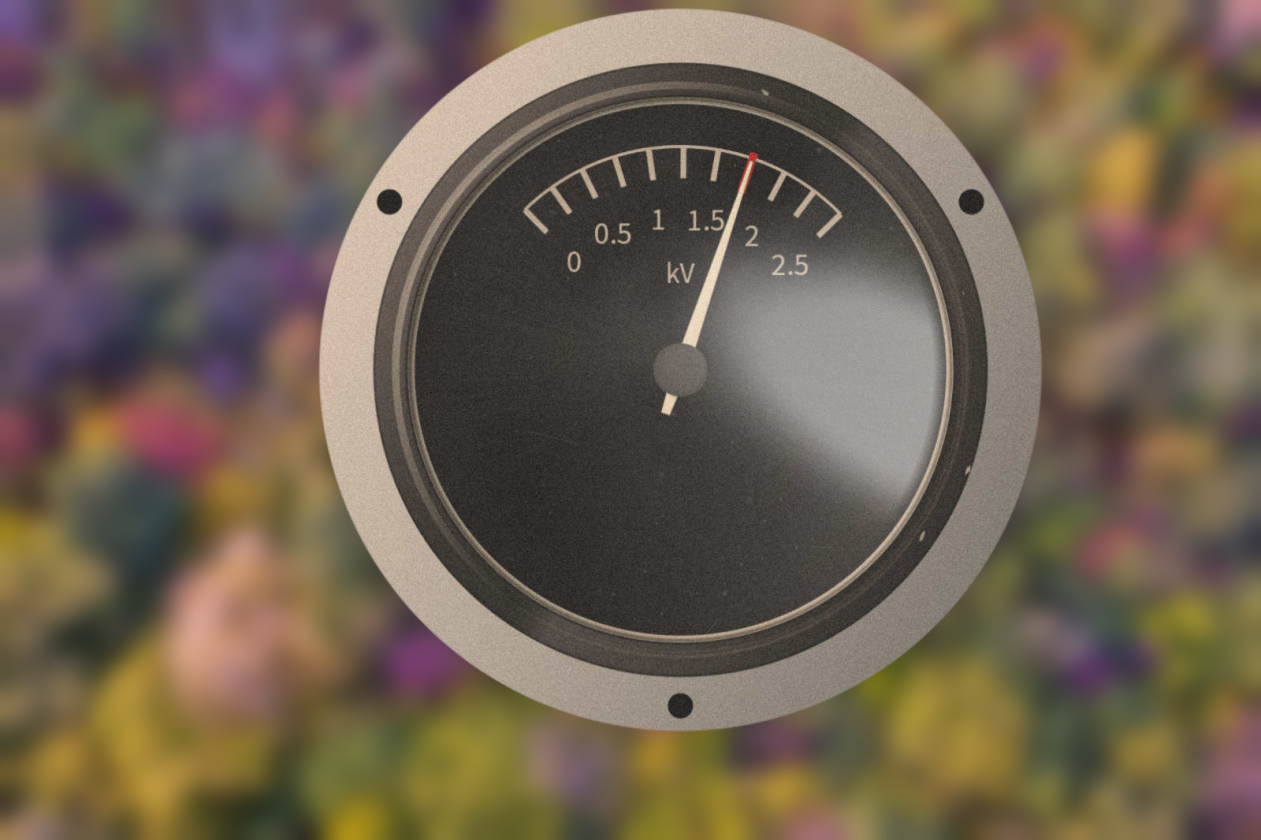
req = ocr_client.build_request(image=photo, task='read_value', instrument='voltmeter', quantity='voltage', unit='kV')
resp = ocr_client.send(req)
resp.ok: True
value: 1.75 kV
